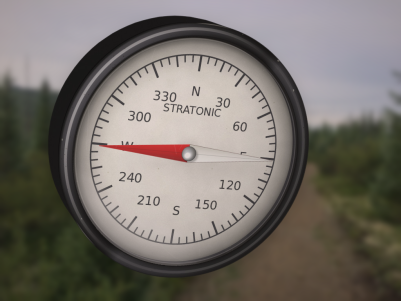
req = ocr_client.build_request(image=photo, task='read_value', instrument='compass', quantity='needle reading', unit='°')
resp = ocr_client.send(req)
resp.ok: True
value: 270 °
